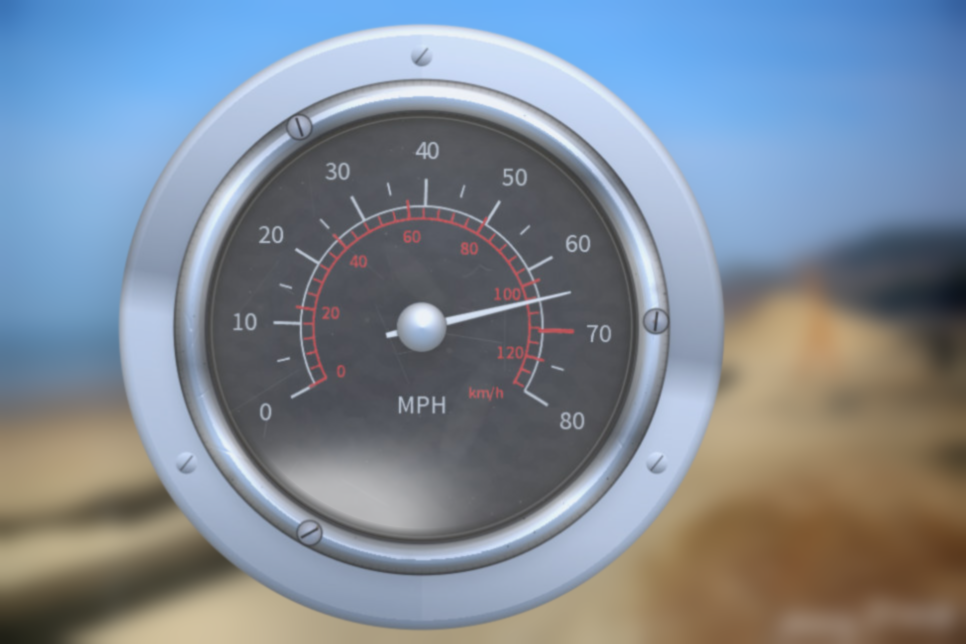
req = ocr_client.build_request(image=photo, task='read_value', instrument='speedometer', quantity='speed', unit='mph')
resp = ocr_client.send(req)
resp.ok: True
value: 65 mph
